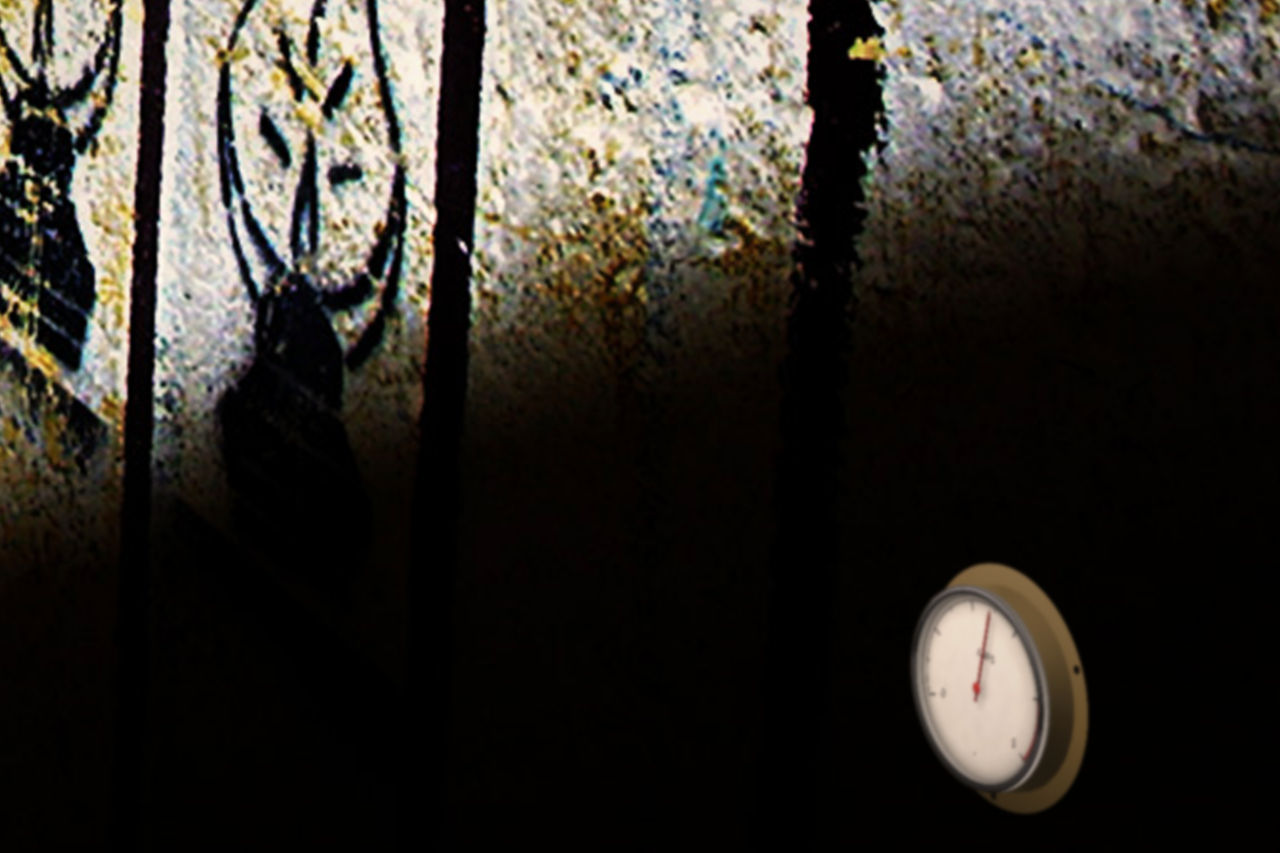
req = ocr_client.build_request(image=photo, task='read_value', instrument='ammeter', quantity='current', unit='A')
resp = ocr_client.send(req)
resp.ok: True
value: 2.5 A
